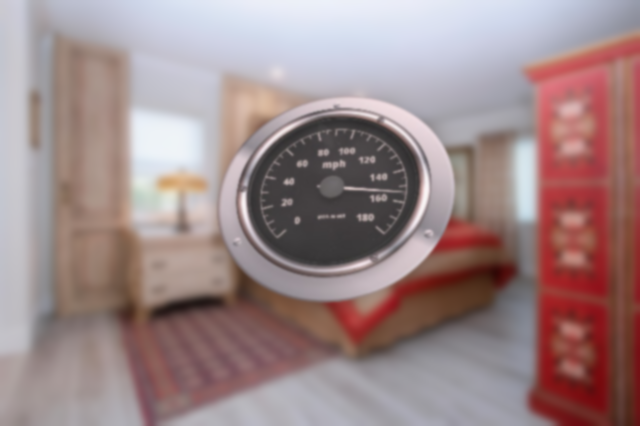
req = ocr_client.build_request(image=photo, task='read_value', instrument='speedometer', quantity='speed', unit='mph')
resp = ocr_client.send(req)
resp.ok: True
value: 155 mph
